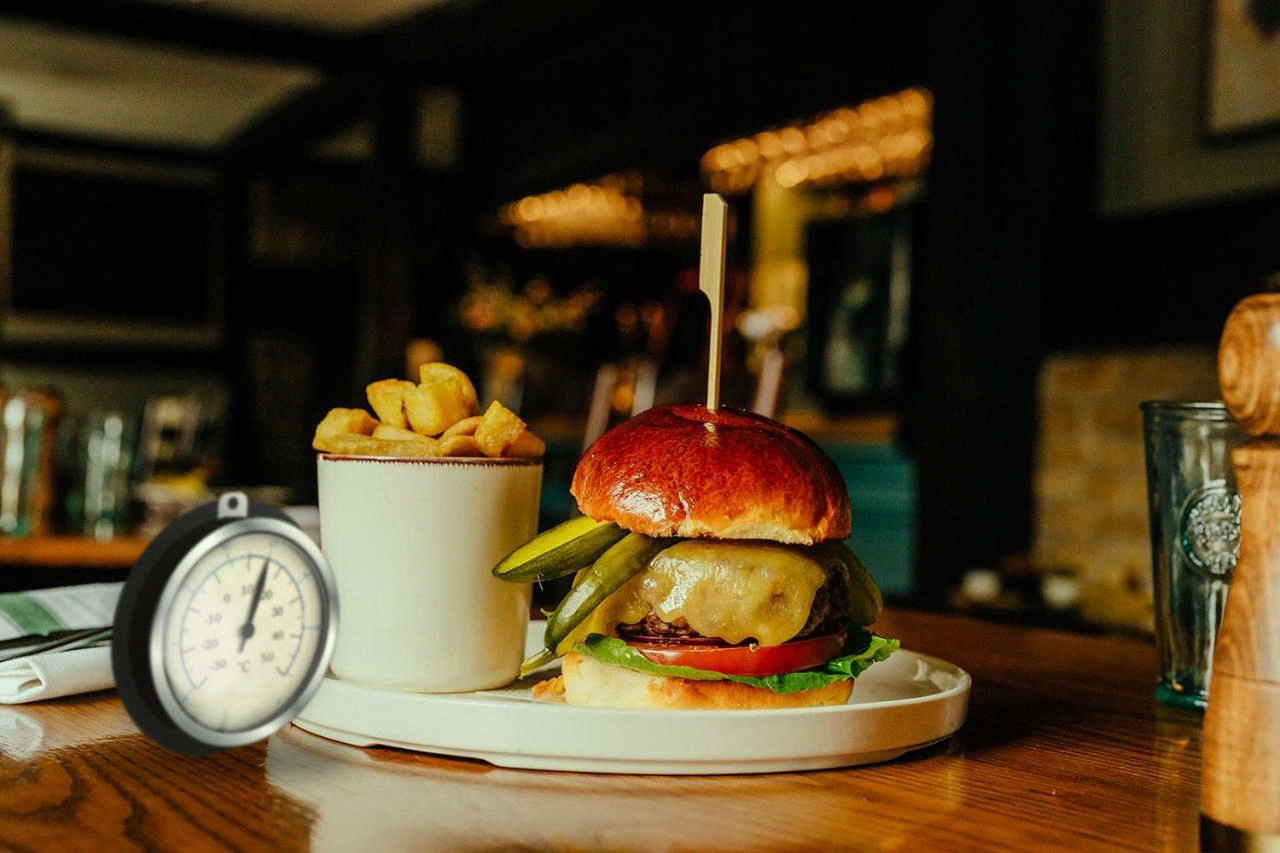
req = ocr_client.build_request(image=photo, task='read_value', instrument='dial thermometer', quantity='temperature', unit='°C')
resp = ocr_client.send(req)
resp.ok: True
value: 15 °C
